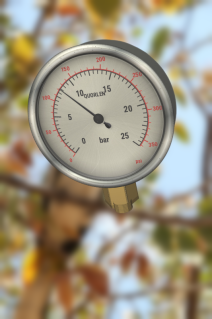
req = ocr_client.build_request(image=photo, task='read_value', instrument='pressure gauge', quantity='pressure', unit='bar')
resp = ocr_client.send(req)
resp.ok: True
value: 8.5 bar
